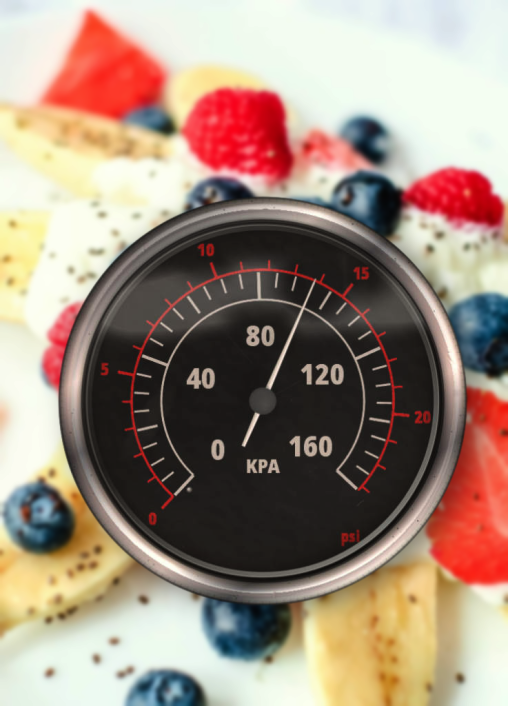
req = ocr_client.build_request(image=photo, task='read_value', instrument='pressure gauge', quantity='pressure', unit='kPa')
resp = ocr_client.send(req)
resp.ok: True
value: 95 kPa
